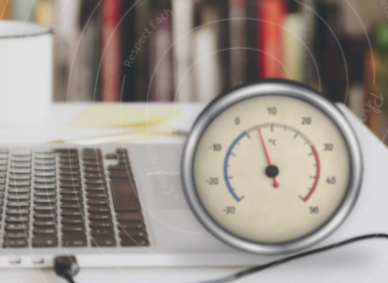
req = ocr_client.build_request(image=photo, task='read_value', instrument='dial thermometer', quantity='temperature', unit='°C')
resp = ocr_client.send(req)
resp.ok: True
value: 5 °C
